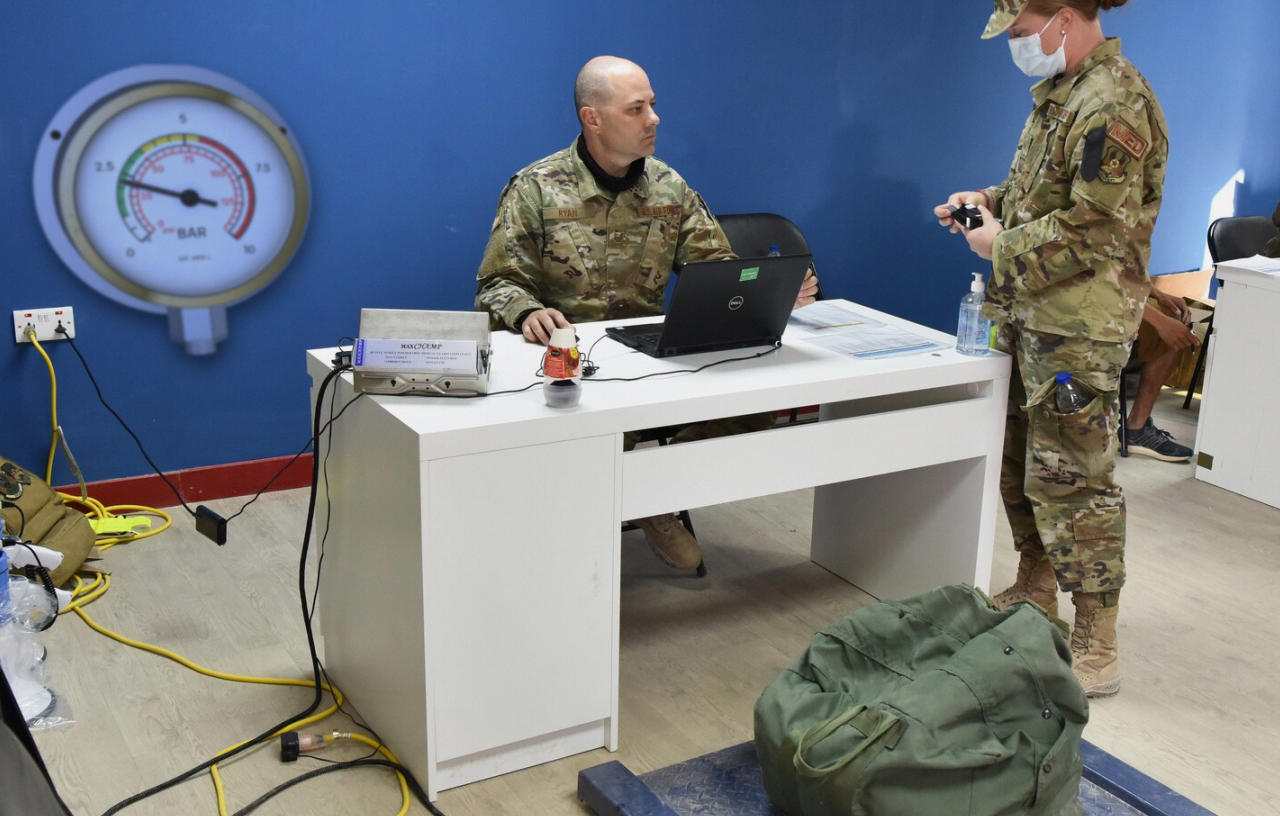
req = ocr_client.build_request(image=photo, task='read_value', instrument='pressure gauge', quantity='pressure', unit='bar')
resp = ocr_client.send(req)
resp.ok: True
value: 2.25 bar
